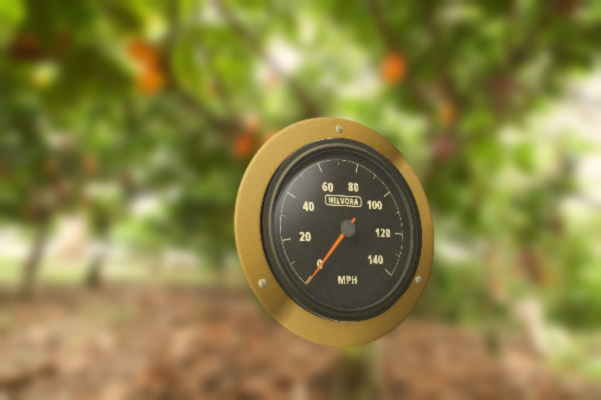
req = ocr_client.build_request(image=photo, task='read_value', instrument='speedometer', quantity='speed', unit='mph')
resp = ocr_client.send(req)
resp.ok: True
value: 0 mph
